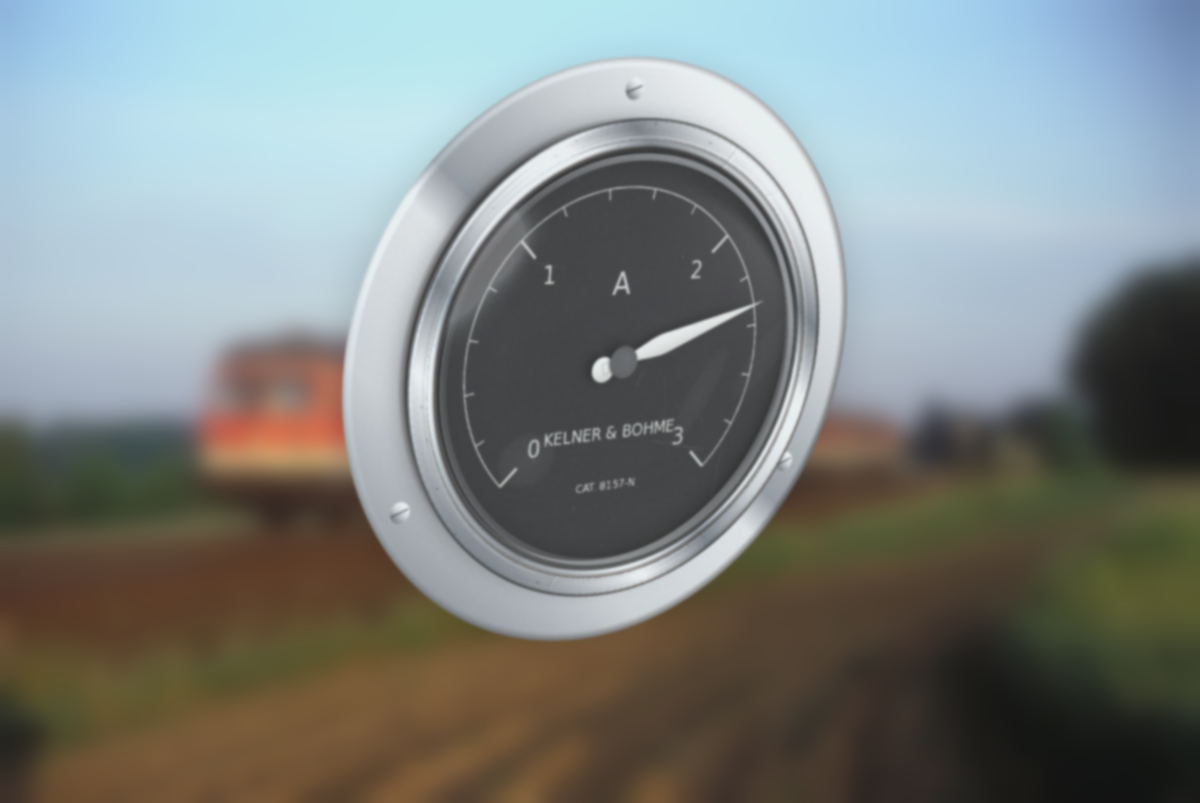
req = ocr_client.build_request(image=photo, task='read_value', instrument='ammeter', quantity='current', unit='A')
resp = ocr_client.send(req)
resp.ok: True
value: 2.3 A
